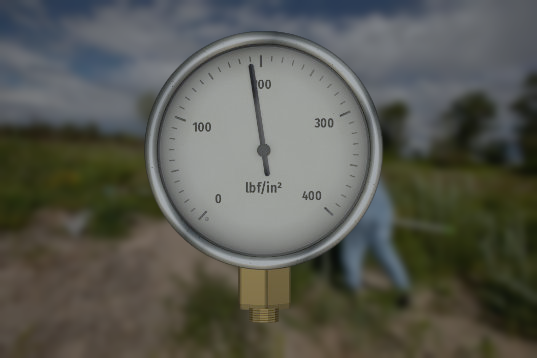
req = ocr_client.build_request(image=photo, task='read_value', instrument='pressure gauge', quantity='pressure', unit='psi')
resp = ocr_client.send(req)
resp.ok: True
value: 190 psi
